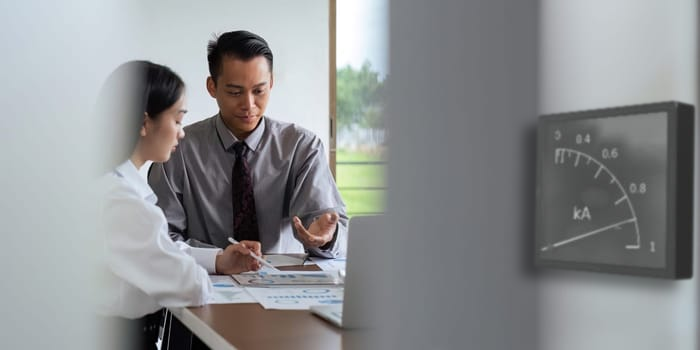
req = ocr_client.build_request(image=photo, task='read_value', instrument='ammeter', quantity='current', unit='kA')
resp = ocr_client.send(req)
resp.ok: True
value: 0.9 kA
